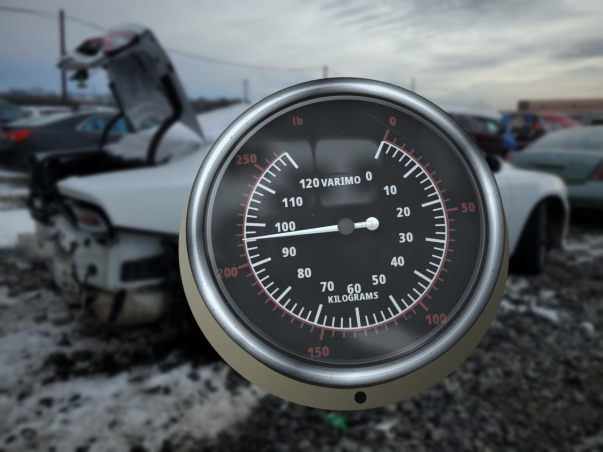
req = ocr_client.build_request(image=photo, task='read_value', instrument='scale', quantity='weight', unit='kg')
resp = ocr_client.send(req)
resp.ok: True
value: 96 kg
